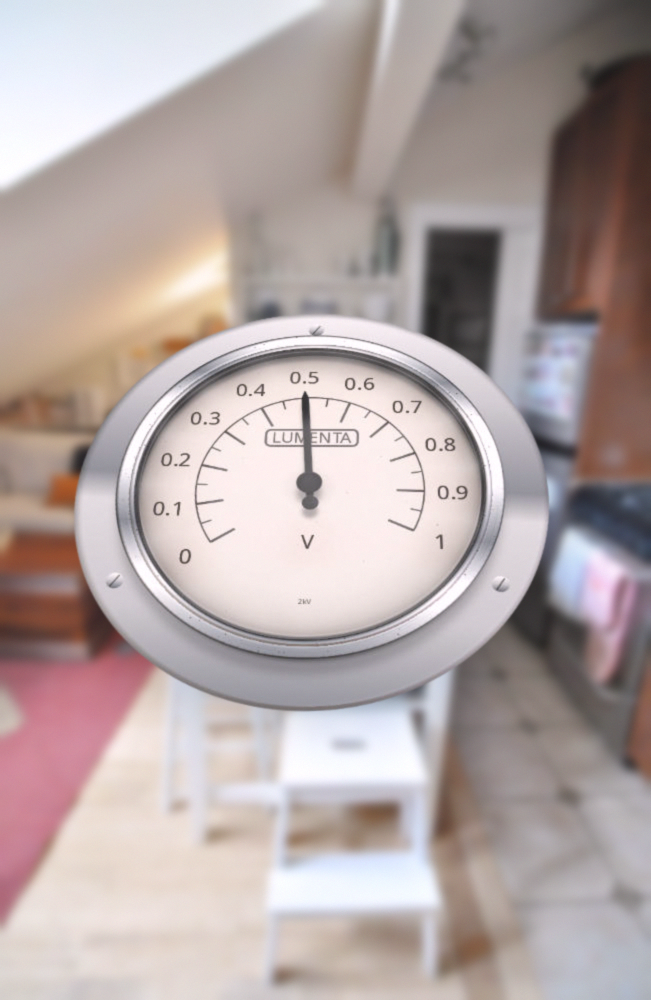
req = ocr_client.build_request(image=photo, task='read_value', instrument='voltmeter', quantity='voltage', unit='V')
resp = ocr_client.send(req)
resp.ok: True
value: 0.5 V
